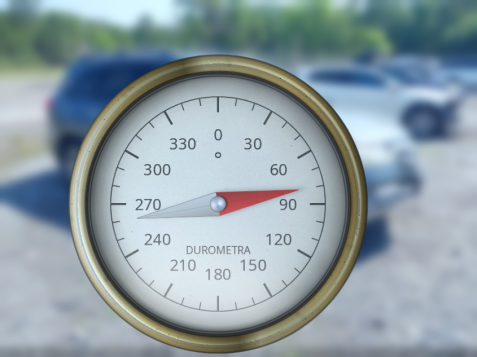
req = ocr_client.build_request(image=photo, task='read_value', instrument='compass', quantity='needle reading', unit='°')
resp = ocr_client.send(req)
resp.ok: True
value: 80 °
